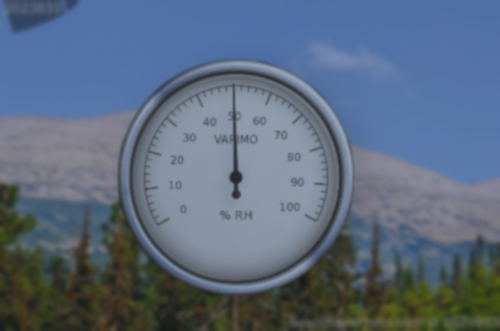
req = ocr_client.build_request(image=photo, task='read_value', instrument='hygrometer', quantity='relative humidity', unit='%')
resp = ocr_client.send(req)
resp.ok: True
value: 50 %
